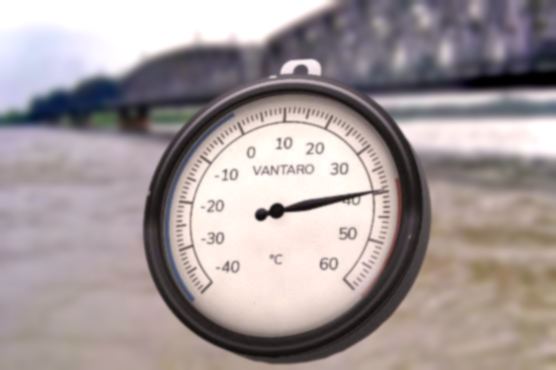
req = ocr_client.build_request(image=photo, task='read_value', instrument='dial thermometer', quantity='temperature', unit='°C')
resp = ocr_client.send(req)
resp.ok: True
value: 40 °C
